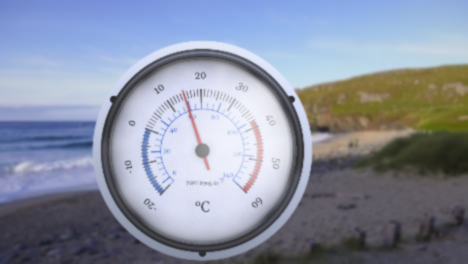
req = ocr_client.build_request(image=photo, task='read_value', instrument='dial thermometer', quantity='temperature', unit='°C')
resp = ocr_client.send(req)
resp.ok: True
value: 15 °C
